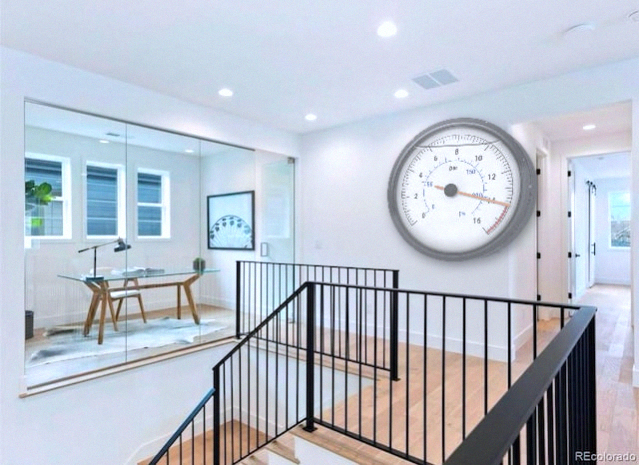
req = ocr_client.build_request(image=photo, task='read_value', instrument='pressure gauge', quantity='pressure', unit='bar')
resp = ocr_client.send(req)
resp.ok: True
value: 14 bar
